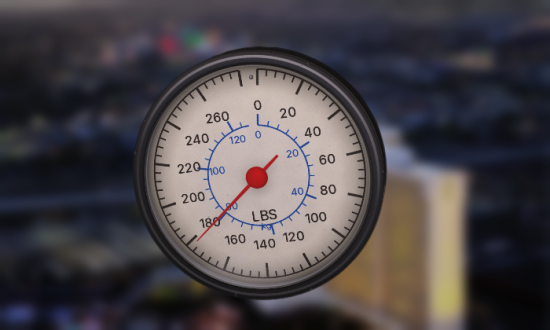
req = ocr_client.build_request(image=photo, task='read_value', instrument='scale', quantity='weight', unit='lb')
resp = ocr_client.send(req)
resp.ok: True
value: 178 lb
